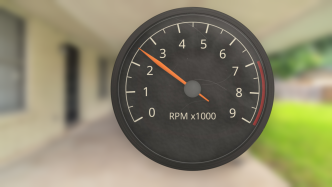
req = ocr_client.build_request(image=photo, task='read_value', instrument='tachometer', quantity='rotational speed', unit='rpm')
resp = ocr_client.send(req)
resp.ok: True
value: 2500 rpm
